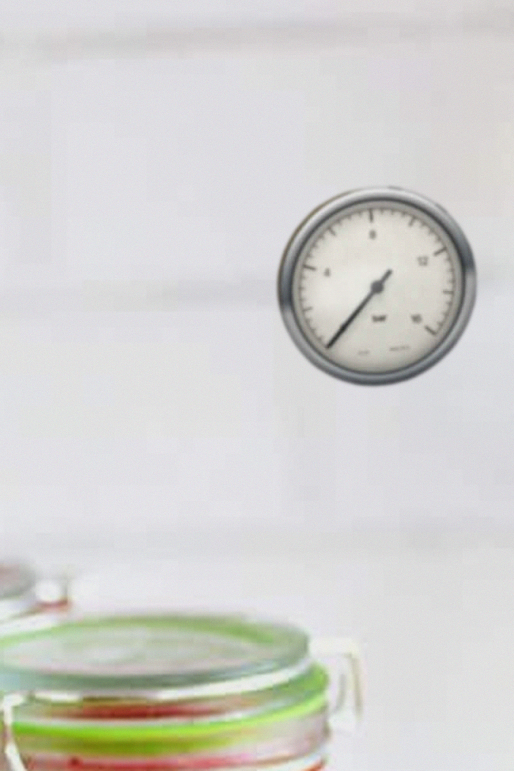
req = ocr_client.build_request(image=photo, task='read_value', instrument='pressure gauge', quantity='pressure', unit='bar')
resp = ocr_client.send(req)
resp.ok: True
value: 0 bar
